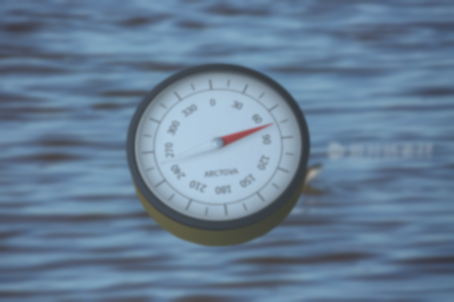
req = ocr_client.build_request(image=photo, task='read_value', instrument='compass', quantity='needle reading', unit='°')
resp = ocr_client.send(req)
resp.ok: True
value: 75 °
